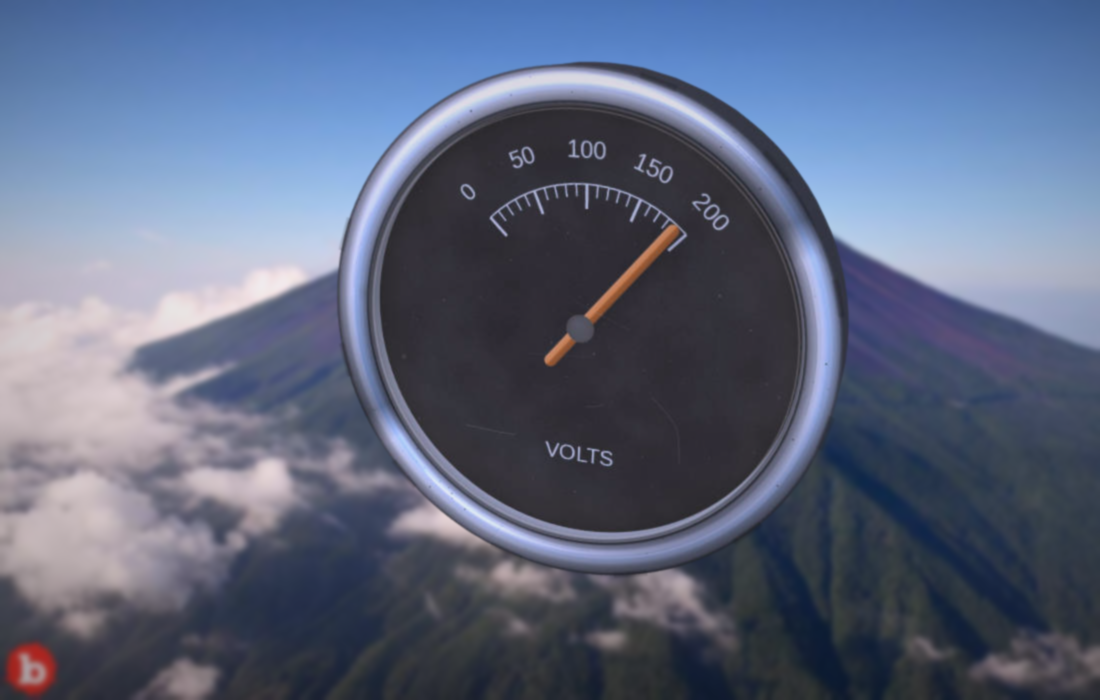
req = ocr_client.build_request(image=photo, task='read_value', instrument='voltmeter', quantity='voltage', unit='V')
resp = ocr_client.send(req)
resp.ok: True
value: 190 V
